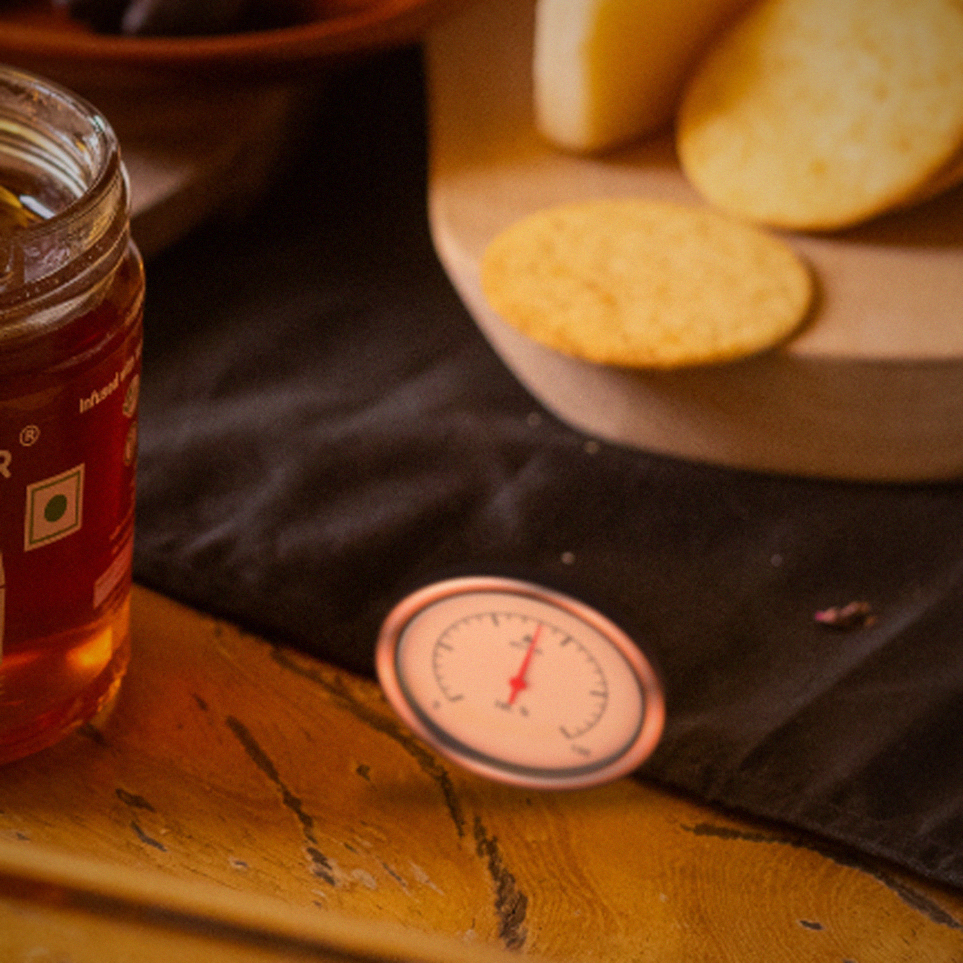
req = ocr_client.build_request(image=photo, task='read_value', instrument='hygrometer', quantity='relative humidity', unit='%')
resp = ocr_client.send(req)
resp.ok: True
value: 52 %
